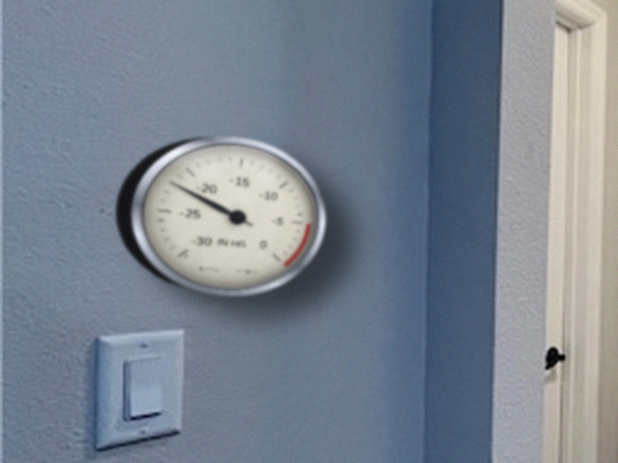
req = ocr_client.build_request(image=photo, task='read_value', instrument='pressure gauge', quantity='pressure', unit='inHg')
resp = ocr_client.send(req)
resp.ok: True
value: -22 inHg
